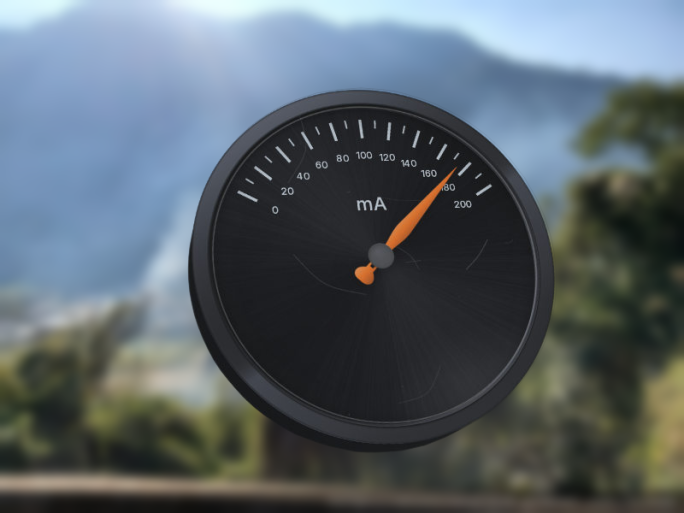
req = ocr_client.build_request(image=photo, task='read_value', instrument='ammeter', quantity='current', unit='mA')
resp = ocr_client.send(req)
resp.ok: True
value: 175 mA
